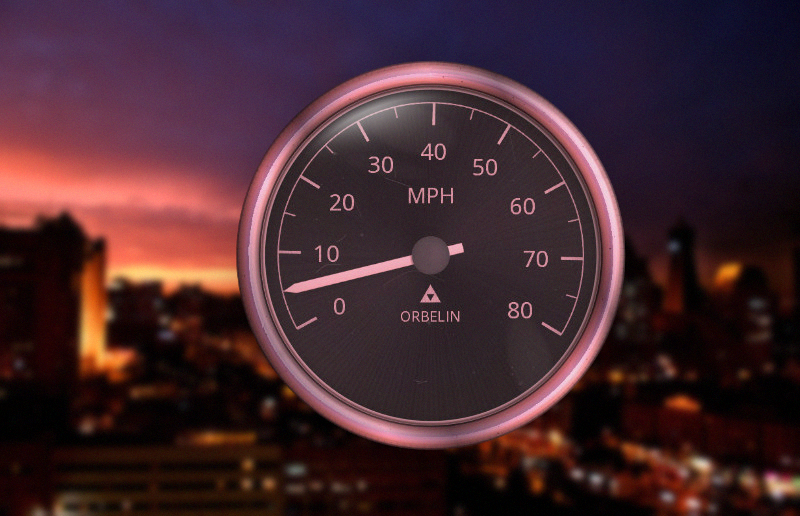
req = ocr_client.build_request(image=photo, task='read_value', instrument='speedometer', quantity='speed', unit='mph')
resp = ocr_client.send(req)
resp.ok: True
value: 5 mph
